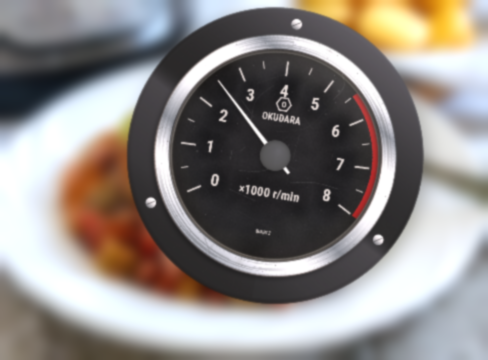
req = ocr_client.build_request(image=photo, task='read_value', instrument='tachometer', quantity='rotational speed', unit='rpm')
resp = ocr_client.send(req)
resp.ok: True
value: 2500 rpm
